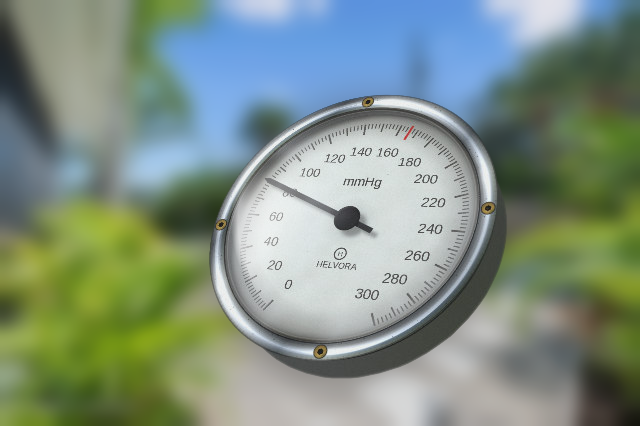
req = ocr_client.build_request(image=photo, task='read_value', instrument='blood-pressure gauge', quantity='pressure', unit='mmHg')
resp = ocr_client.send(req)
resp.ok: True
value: 80 mmHg
